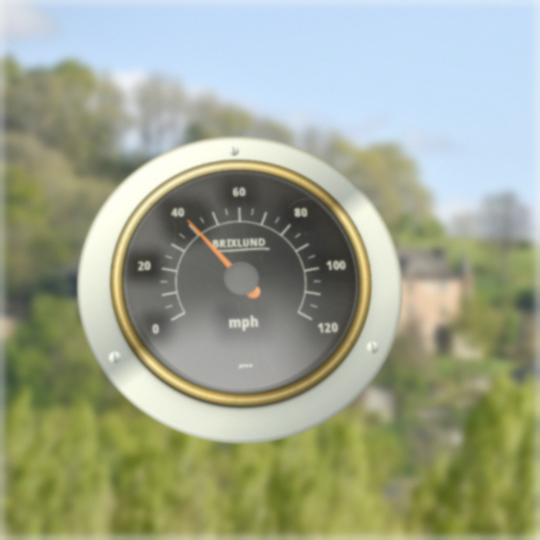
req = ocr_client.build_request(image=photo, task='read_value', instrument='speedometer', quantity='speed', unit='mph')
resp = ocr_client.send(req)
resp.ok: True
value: 40 mph
